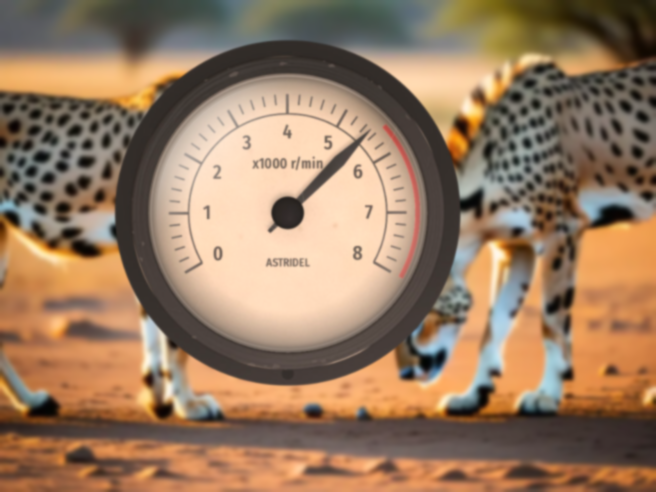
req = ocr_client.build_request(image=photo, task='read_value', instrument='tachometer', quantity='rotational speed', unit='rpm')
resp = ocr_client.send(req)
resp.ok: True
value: 5500 rpm
